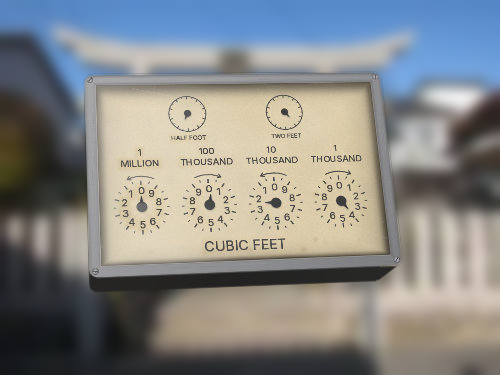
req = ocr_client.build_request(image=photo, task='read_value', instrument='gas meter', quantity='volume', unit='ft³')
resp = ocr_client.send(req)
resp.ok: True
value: 2400 ft³
